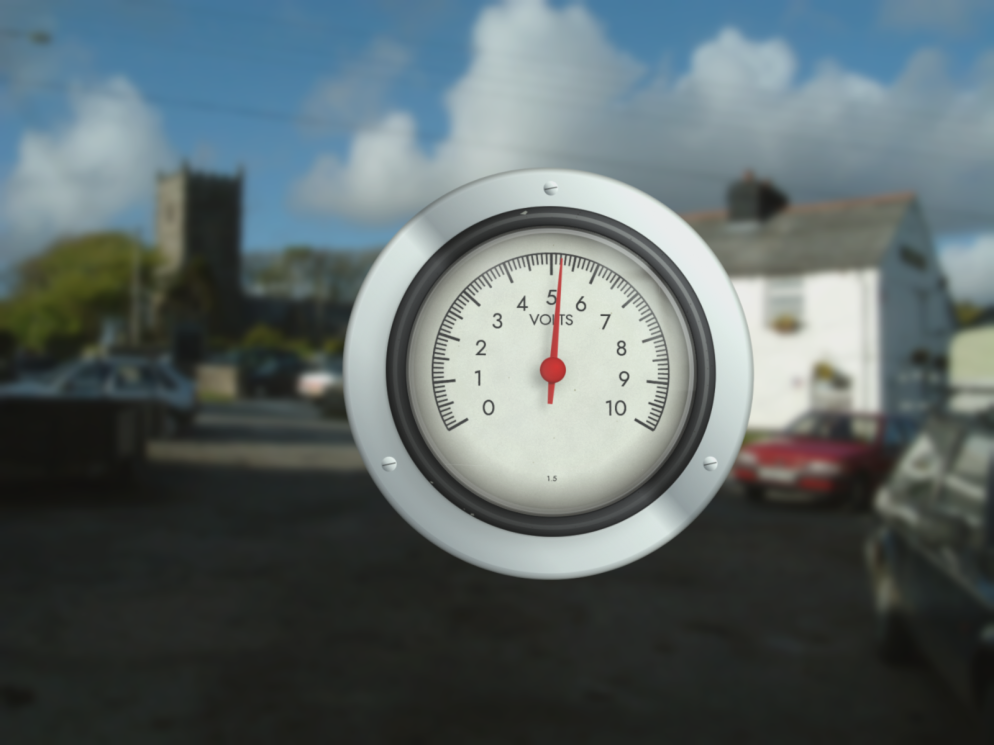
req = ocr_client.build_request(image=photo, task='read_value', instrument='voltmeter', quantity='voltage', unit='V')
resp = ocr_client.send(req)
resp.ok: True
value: 5.2 V
